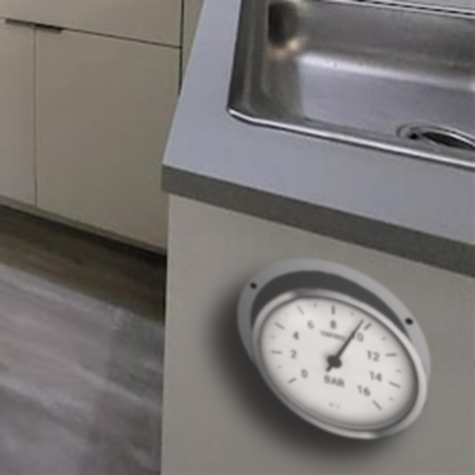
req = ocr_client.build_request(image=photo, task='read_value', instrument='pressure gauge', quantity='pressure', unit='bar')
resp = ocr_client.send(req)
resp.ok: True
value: 9.5 bar
